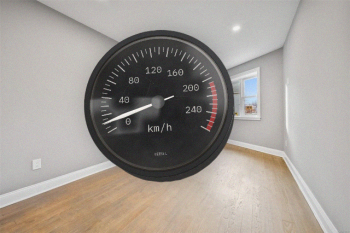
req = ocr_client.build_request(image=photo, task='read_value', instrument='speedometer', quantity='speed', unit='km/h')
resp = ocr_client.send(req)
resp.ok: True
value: 10 km/h
